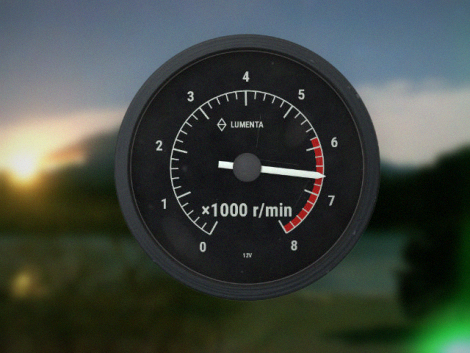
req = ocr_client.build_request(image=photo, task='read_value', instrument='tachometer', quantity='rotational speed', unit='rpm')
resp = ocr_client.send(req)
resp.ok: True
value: 6600 rpm
